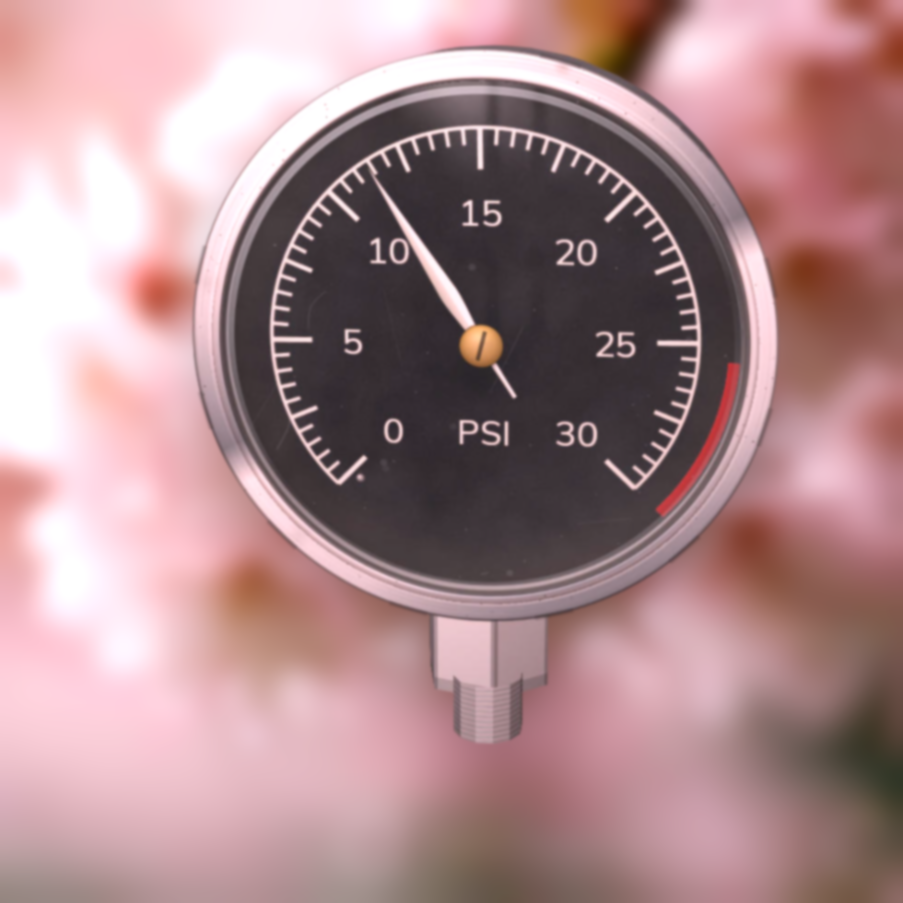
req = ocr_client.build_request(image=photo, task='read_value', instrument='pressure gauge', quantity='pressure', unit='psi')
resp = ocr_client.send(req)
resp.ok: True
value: 11.5 psi
